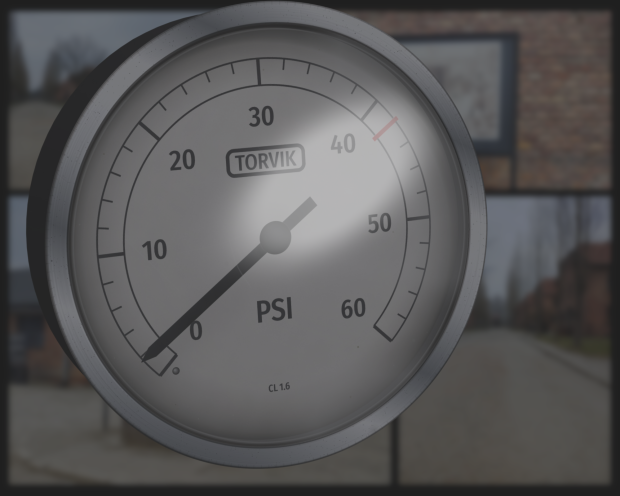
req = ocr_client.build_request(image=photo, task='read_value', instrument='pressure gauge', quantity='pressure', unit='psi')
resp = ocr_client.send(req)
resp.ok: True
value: 2 psi
